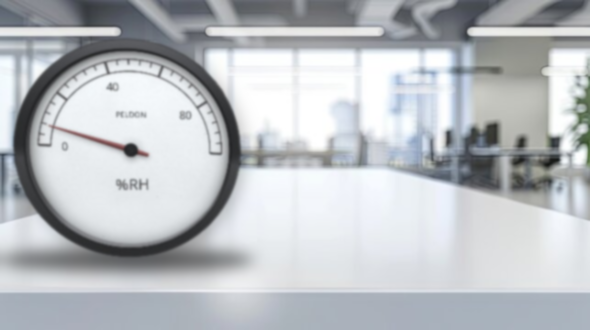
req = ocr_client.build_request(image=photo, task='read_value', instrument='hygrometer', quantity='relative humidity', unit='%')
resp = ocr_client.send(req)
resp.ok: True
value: 8 %
